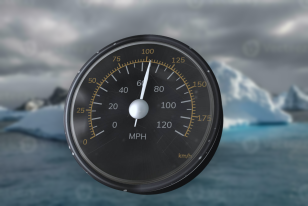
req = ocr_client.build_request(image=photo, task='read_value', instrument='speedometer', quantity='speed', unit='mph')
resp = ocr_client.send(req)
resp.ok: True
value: 65 mph
